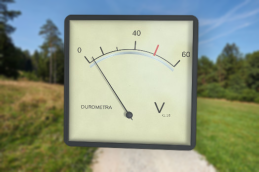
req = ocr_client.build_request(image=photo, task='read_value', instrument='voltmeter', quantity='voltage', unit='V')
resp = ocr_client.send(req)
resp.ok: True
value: 10 V
